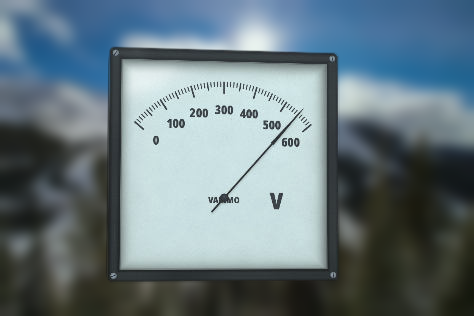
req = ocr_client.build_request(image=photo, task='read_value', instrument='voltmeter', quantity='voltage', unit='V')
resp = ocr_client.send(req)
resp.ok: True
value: 550 V
